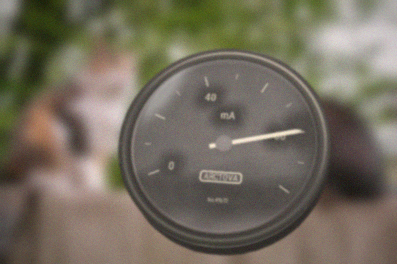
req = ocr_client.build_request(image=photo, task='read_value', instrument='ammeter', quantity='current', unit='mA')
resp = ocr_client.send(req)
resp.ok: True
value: 80 mA
